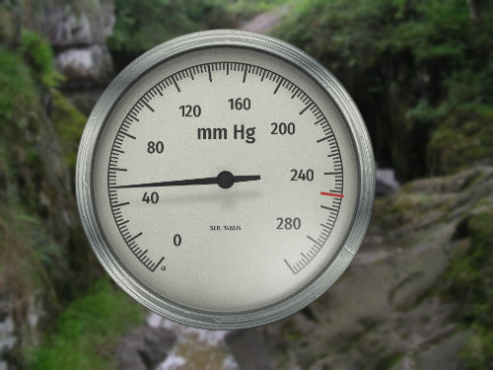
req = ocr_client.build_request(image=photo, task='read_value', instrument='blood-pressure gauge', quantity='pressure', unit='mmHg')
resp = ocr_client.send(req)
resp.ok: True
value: 50 mmHg
